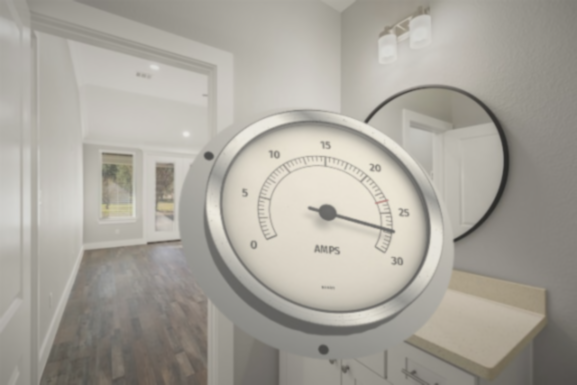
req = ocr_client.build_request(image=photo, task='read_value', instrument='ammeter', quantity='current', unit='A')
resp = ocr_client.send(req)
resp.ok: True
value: 27.5 A
